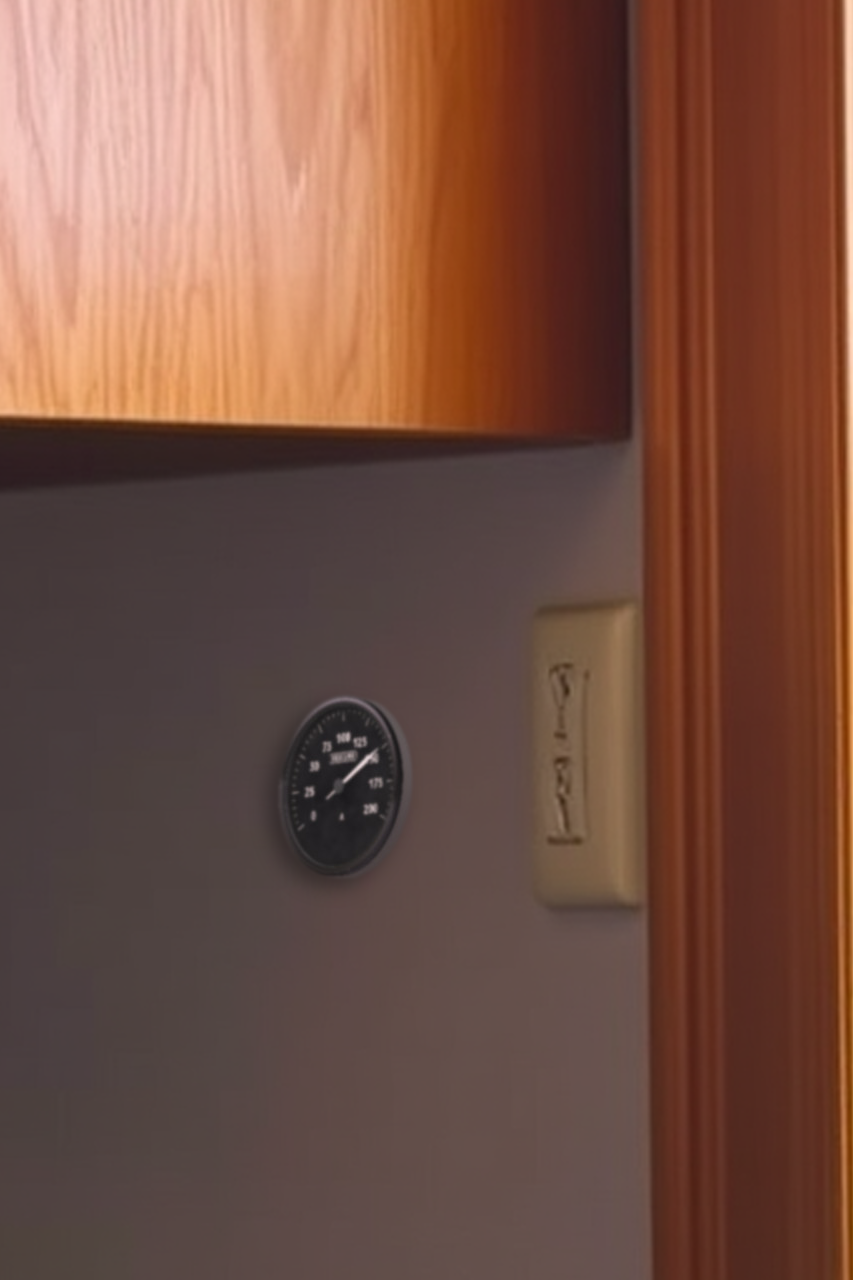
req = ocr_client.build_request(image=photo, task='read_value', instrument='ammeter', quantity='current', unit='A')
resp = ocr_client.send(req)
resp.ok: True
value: 150 A
